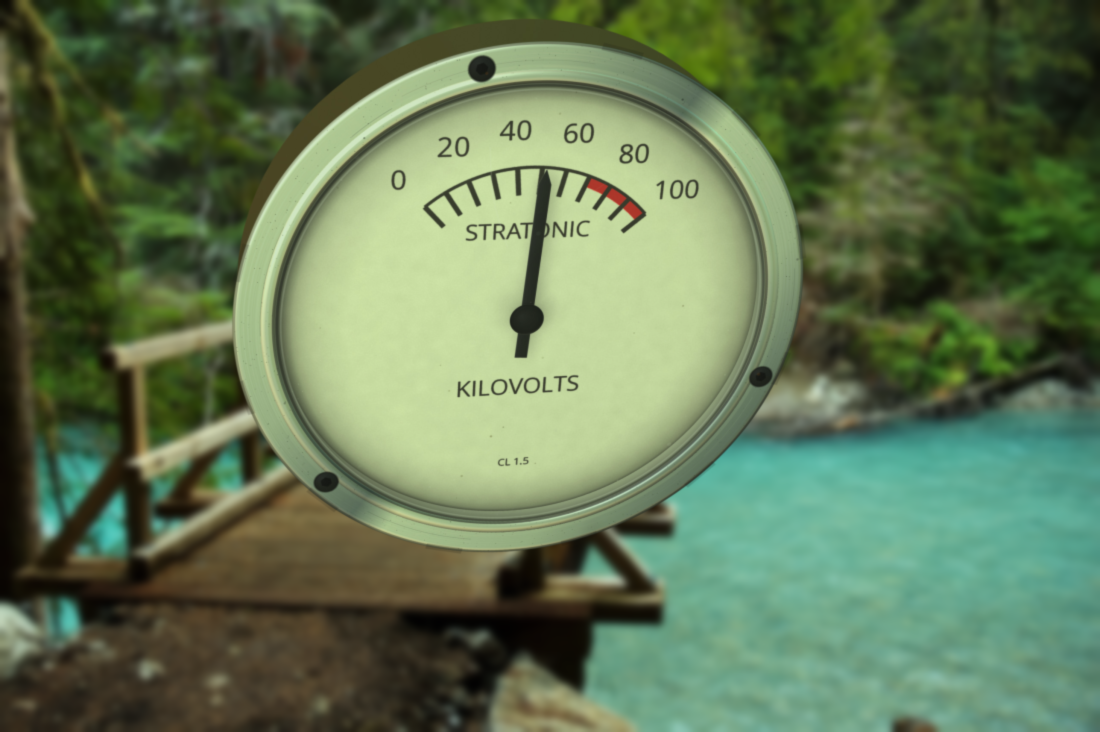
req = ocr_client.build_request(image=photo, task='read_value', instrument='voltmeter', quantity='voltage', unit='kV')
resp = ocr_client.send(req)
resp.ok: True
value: 50 kV
